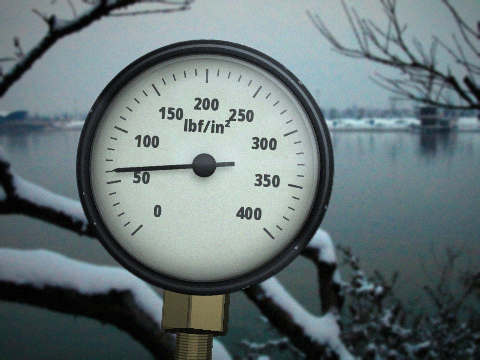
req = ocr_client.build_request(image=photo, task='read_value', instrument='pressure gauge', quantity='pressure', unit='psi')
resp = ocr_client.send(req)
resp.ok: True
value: 60 psi
